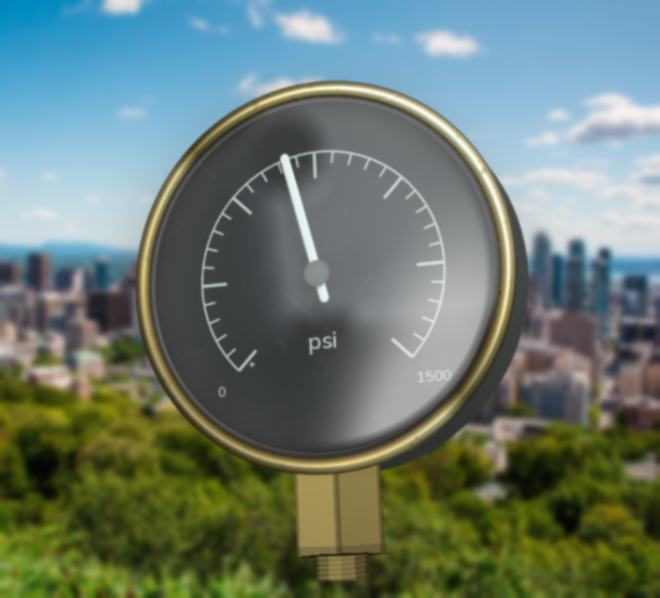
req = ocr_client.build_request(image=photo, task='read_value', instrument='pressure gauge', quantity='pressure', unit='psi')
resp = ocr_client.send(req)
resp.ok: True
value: 675 psi
